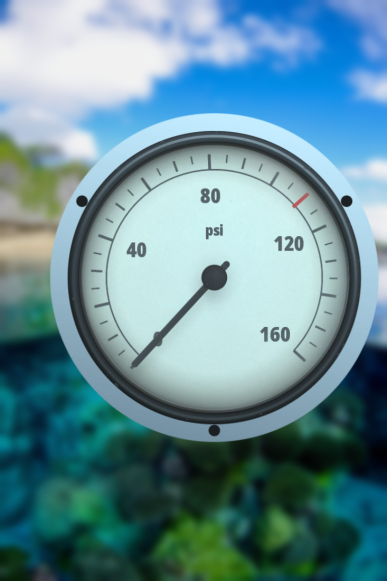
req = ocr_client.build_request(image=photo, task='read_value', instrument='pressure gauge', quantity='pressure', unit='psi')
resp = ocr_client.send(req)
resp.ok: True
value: 0 psi
